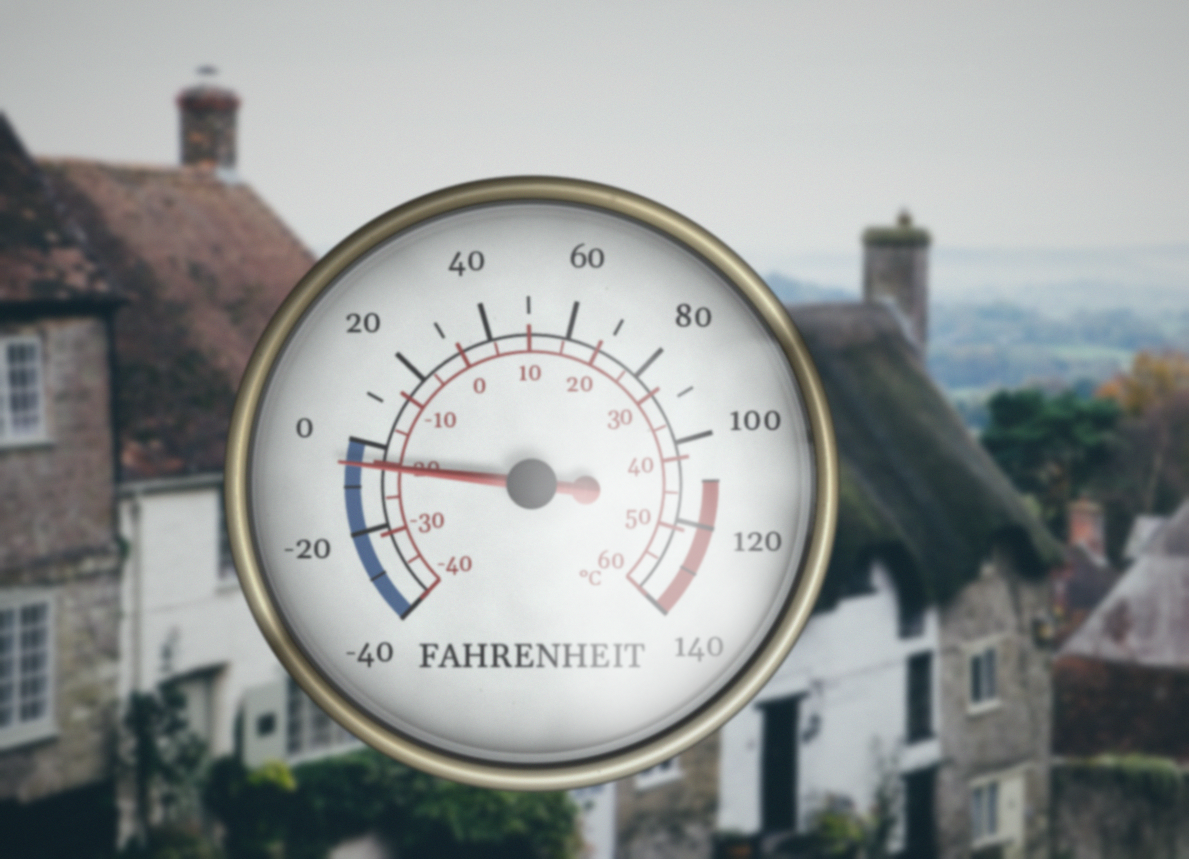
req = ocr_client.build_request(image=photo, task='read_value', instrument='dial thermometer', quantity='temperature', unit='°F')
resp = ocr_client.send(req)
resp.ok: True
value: -5 °F
